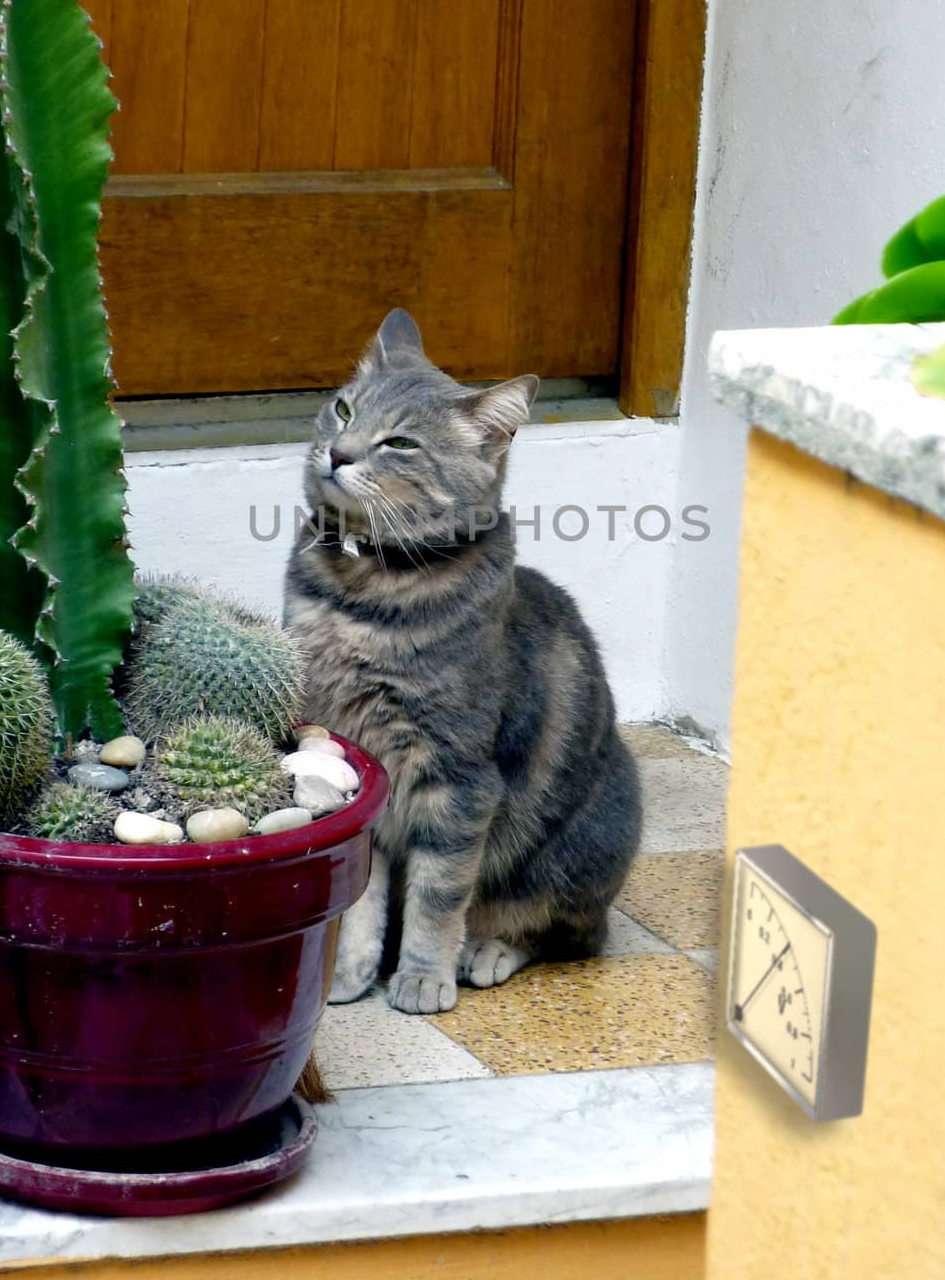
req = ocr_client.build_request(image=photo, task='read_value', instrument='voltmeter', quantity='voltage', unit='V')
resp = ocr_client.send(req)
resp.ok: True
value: 0.4 V
